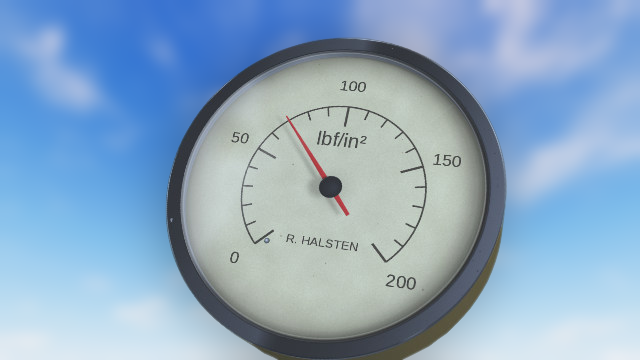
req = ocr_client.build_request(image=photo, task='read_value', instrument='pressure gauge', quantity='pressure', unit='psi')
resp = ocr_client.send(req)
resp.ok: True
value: 70 psi
